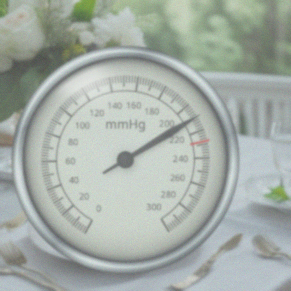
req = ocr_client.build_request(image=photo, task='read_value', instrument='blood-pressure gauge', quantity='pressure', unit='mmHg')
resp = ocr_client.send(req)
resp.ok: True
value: 210 mmHg
